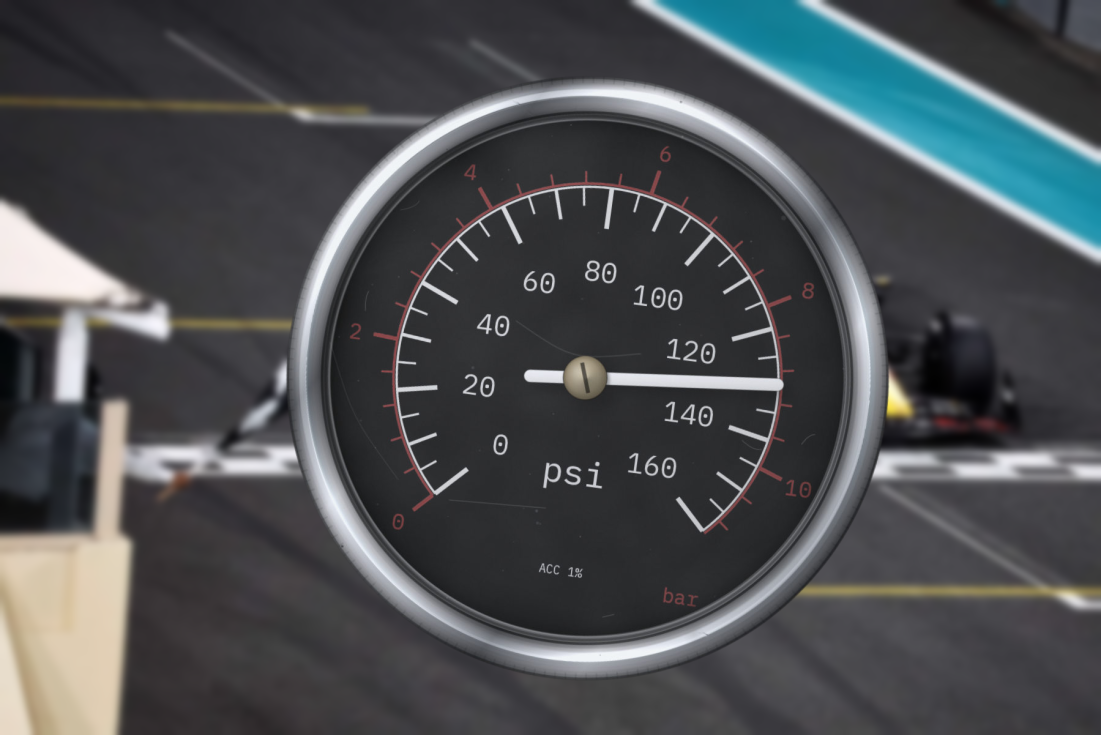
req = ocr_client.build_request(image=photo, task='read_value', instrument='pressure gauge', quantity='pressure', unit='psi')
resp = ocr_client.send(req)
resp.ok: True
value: 130 psi
